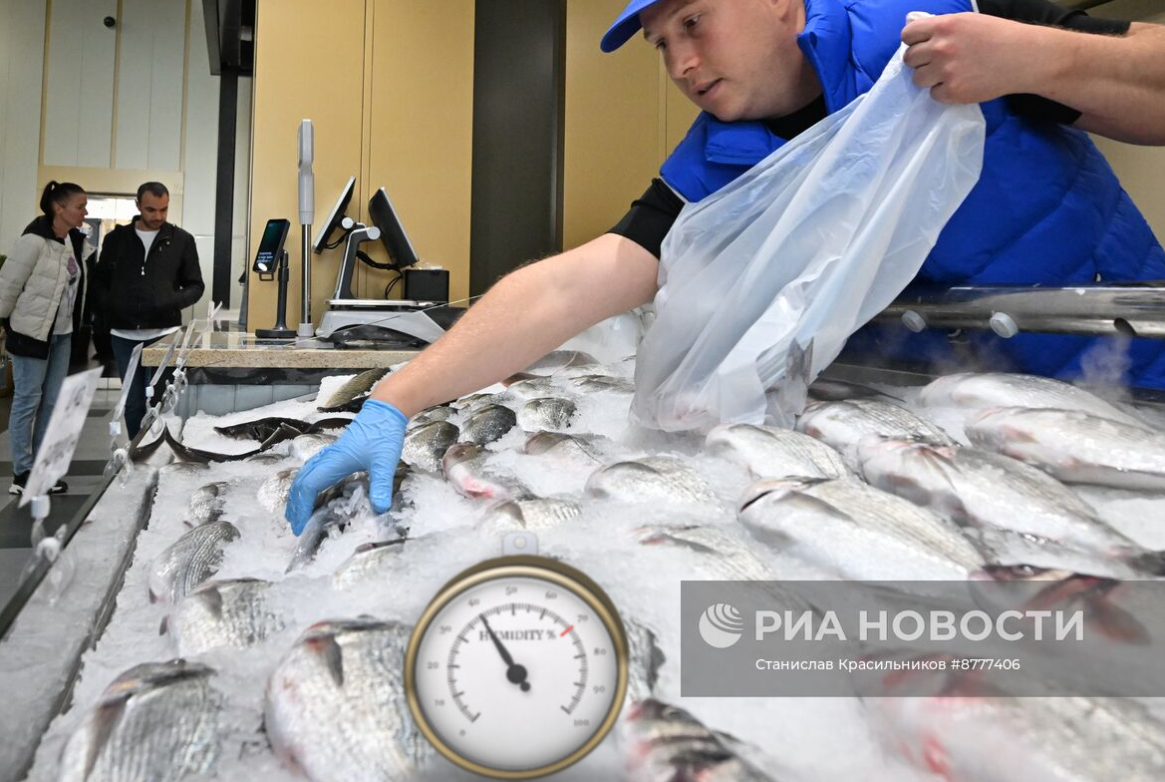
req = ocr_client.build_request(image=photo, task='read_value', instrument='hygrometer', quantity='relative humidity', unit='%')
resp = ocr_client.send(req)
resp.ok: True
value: 40 %
